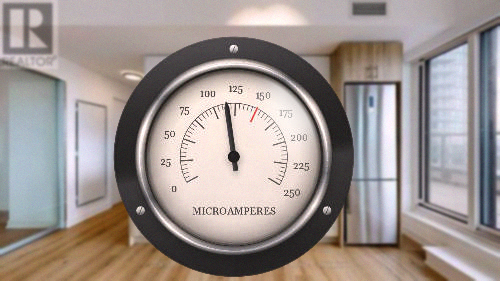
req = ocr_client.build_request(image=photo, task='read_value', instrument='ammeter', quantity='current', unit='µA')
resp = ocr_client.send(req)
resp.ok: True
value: 115 µA
